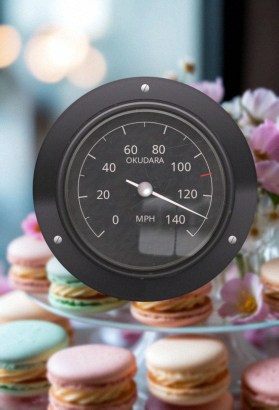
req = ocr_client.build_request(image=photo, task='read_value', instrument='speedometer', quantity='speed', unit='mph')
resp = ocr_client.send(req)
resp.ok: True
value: 130 mph
